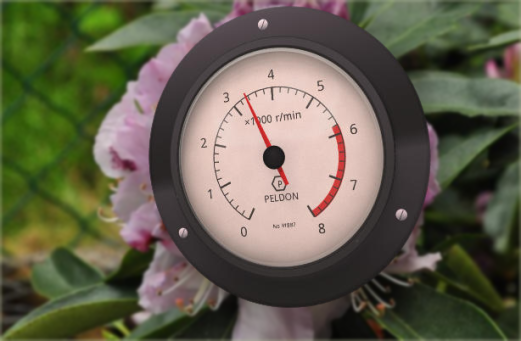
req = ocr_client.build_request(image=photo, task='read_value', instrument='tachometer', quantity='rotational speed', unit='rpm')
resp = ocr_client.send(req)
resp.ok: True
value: 3400 rpm
